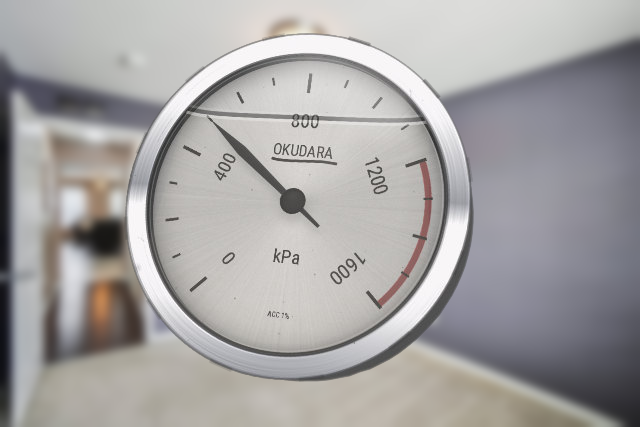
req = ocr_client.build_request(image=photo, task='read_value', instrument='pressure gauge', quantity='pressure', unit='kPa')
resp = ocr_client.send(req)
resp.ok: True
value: 500 kPa
